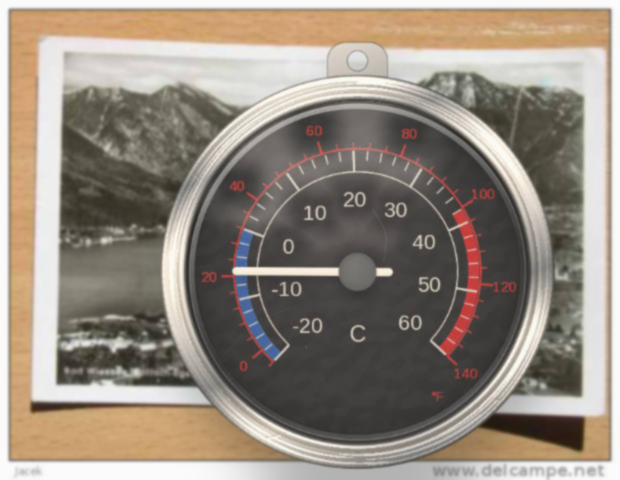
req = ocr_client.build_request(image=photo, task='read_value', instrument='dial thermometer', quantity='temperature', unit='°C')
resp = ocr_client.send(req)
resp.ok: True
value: -6 °C
